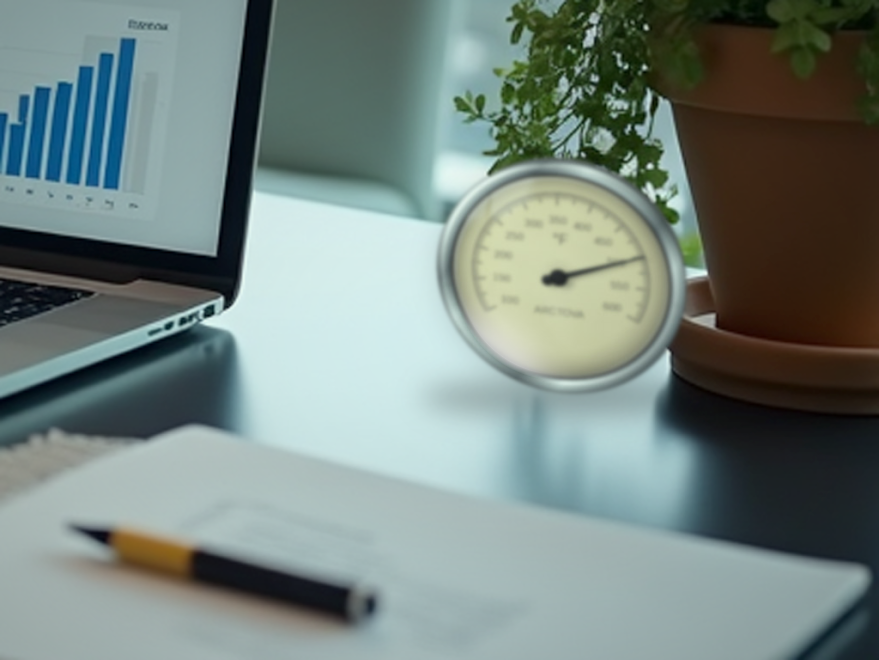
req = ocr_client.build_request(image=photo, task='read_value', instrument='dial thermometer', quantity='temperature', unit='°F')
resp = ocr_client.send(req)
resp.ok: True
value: 500 °F
